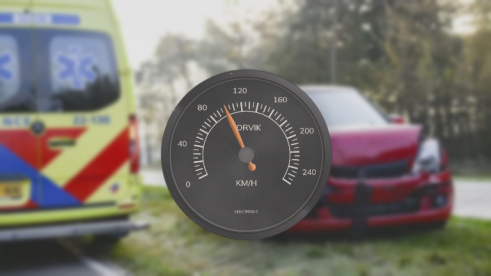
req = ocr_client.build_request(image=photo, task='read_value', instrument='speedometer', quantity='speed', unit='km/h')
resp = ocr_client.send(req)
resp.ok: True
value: 100 km/h
